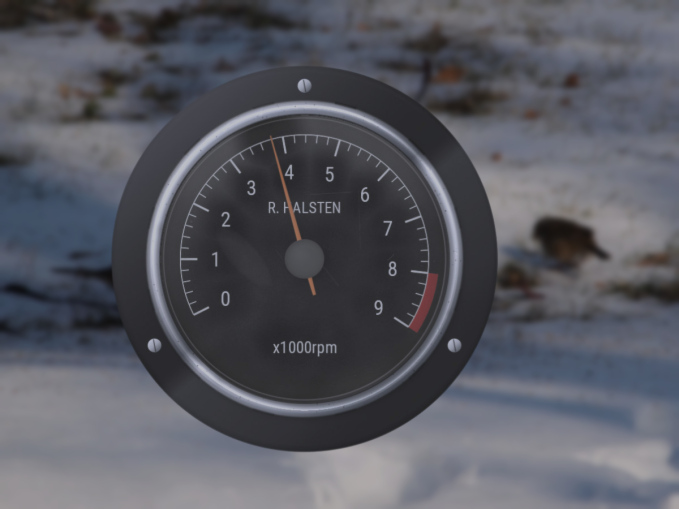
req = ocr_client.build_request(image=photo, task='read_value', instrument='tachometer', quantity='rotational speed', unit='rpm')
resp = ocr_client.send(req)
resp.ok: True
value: 3800 rpm
